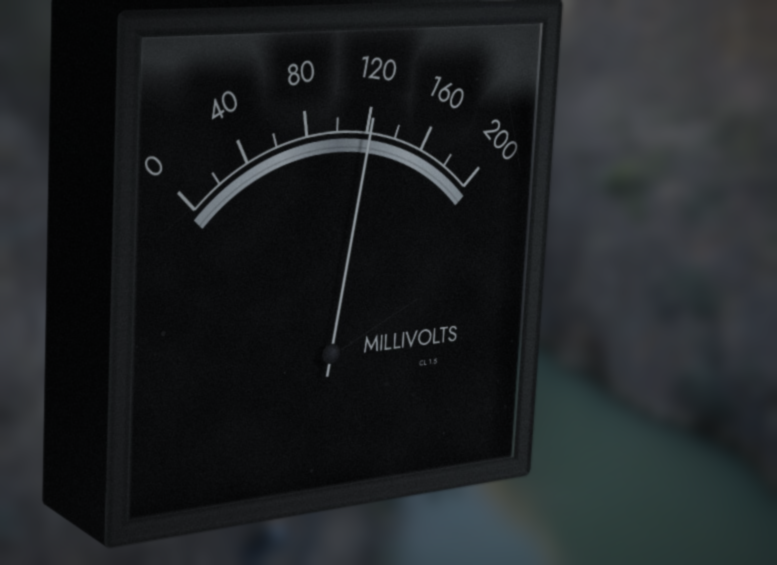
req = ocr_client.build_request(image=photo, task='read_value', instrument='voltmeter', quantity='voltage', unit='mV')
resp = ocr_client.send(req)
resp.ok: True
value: 120 mV
